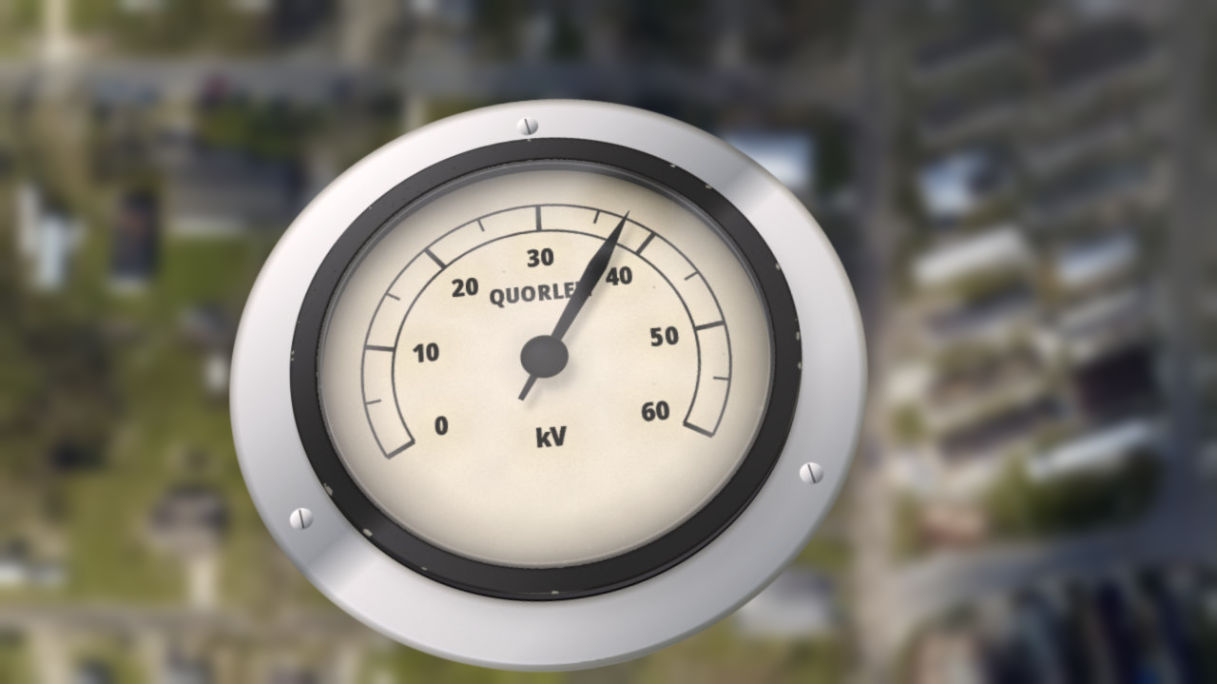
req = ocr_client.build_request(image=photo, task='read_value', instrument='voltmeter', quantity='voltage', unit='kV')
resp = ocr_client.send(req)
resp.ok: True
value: 37.5 kV
